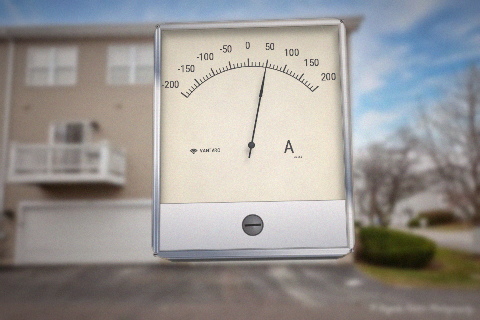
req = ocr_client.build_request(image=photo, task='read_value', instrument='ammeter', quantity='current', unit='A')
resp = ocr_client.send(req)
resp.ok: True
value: 50 A
